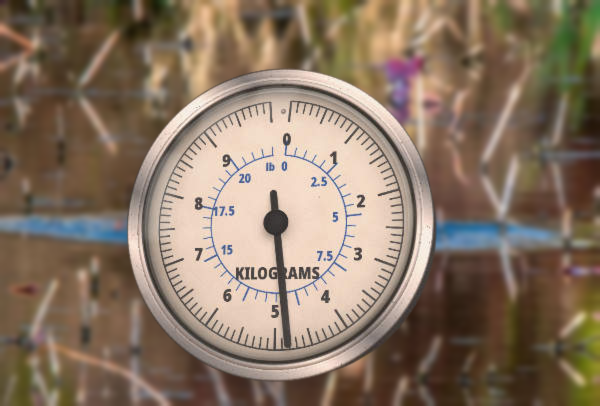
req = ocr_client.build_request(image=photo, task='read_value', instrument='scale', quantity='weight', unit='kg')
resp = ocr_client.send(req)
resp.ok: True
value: 4.8 kg
